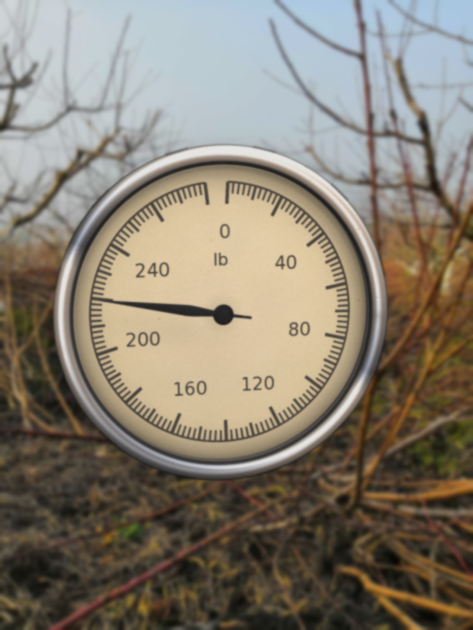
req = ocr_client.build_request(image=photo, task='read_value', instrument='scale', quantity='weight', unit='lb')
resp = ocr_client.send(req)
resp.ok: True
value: 220 lb
